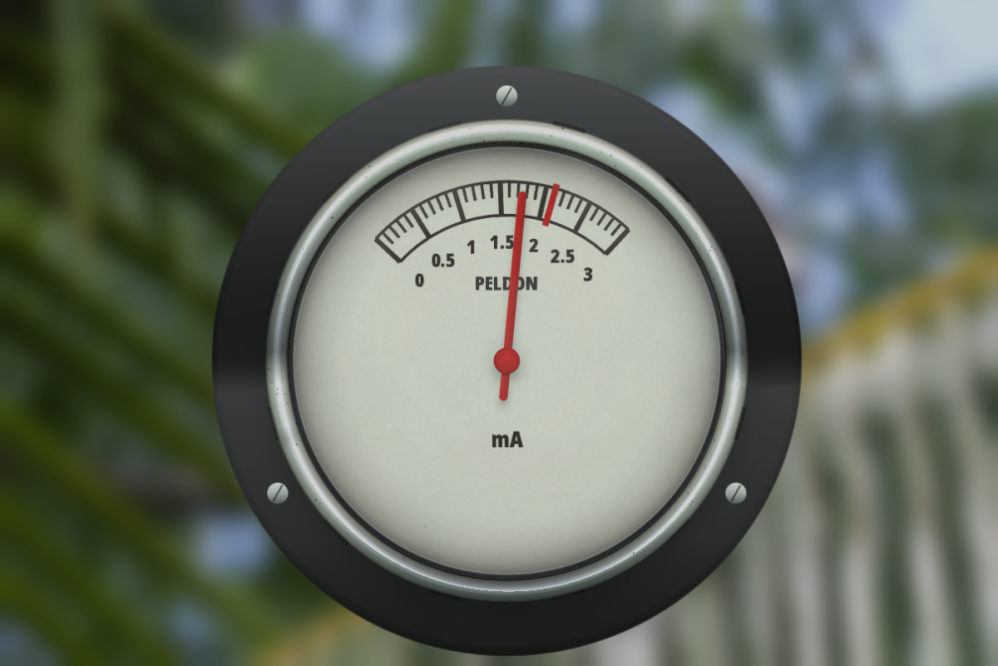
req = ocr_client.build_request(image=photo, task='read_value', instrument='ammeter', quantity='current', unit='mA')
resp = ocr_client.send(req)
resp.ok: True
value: 1.75 mA
